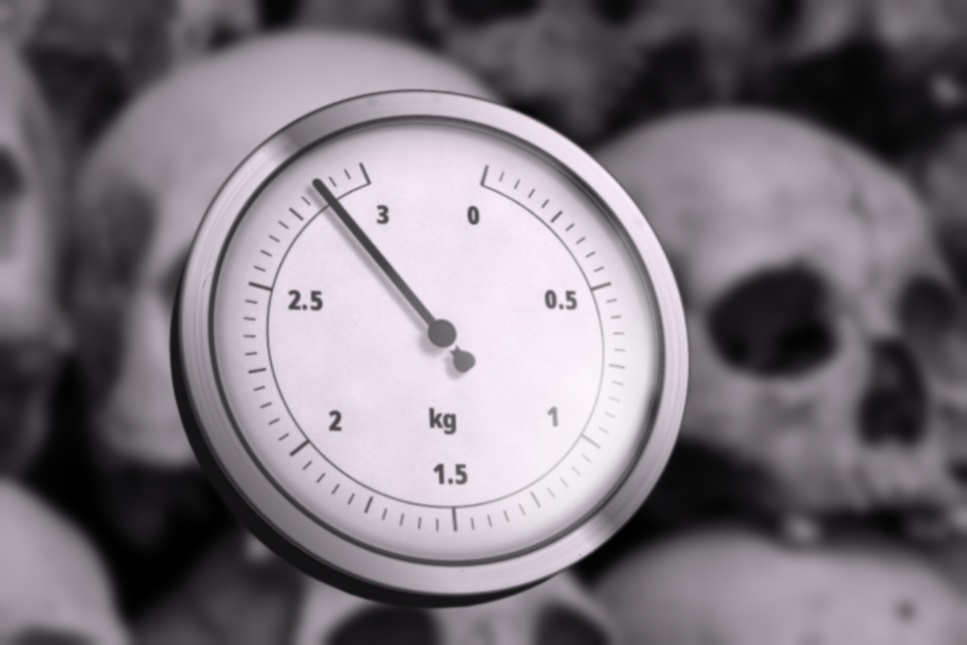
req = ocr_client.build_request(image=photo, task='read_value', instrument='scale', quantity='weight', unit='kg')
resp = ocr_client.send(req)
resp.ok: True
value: 2.85 kg
